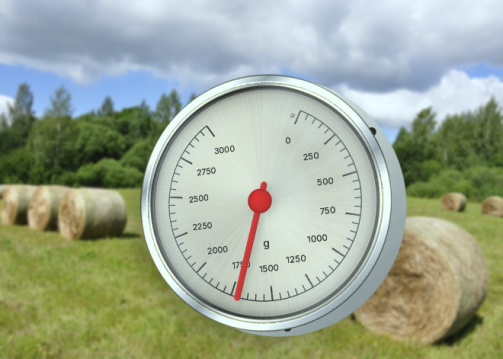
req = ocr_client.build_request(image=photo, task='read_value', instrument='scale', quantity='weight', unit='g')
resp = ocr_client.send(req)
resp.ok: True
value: 1700 g
